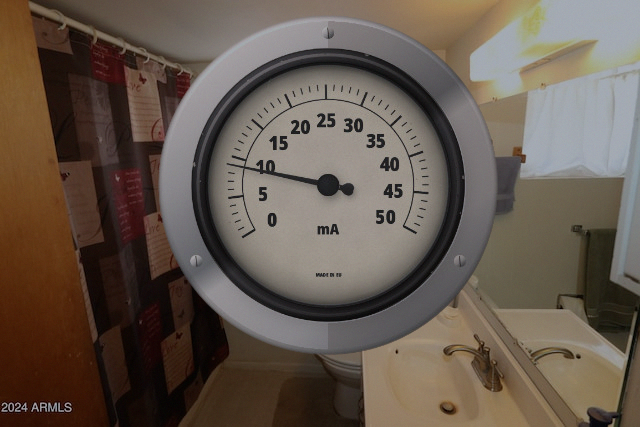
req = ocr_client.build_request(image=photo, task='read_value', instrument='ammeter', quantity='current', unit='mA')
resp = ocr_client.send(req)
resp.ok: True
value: 9 mA
